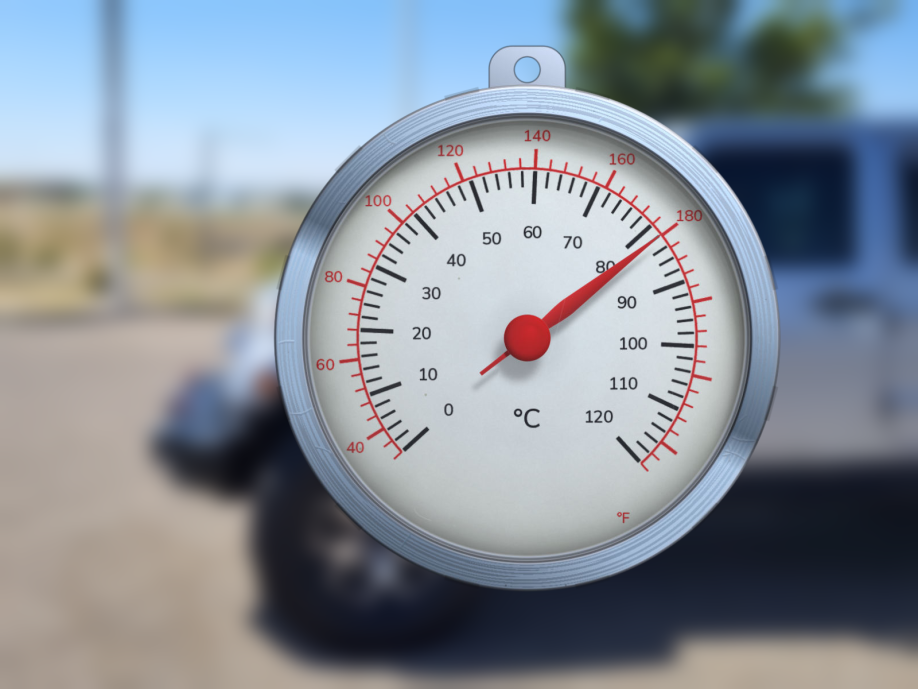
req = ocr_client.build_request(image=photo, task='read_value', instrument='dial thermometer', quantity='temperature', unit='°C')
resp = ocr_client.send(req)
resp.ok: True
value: 82 °C
